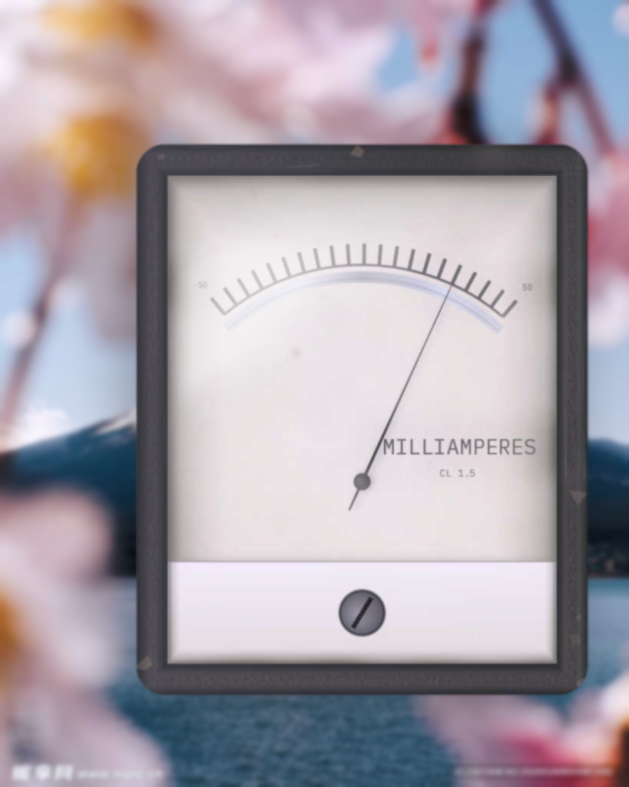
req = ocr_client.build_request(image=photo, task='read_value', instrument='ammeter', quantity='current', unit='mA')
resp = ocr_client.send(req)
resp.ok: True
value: 30 mA
